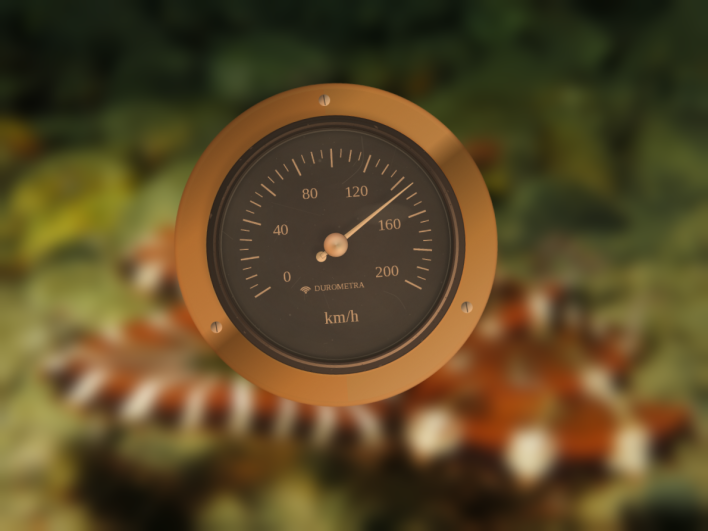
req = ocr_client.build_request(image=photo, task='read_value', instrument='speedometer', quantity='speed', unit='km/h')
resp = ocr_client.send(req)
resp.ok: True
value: 145 km/h
